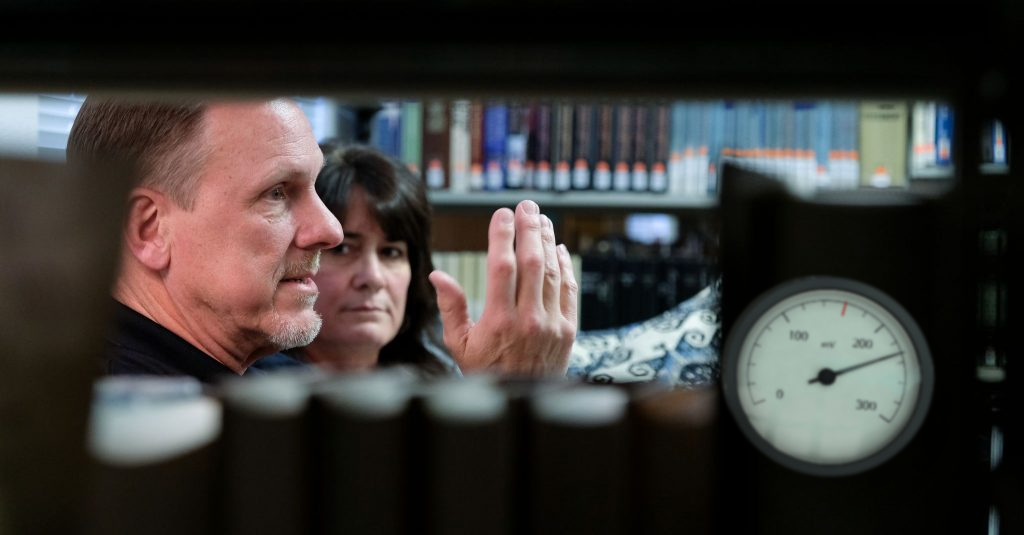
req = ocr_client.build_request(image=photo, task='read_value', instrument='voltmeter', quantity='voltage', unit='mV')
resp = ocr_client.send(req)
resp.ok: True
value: 230 mV
